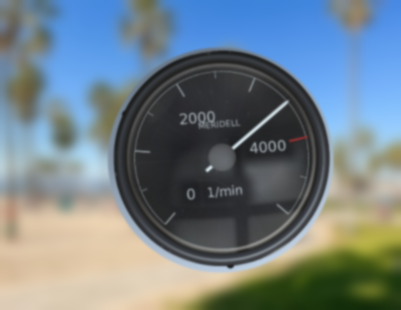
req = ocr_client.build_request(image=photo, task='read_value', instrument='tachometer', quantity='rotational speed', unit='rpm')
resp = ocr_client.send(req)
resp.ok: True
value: 3500 rpm
